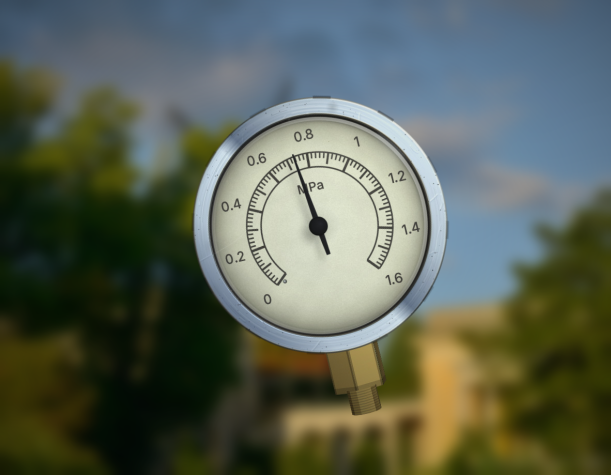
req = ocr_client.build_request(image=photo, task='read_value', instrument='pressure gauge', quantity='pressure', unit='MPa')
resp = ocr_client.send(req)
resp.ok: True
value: 0.74 MPa
